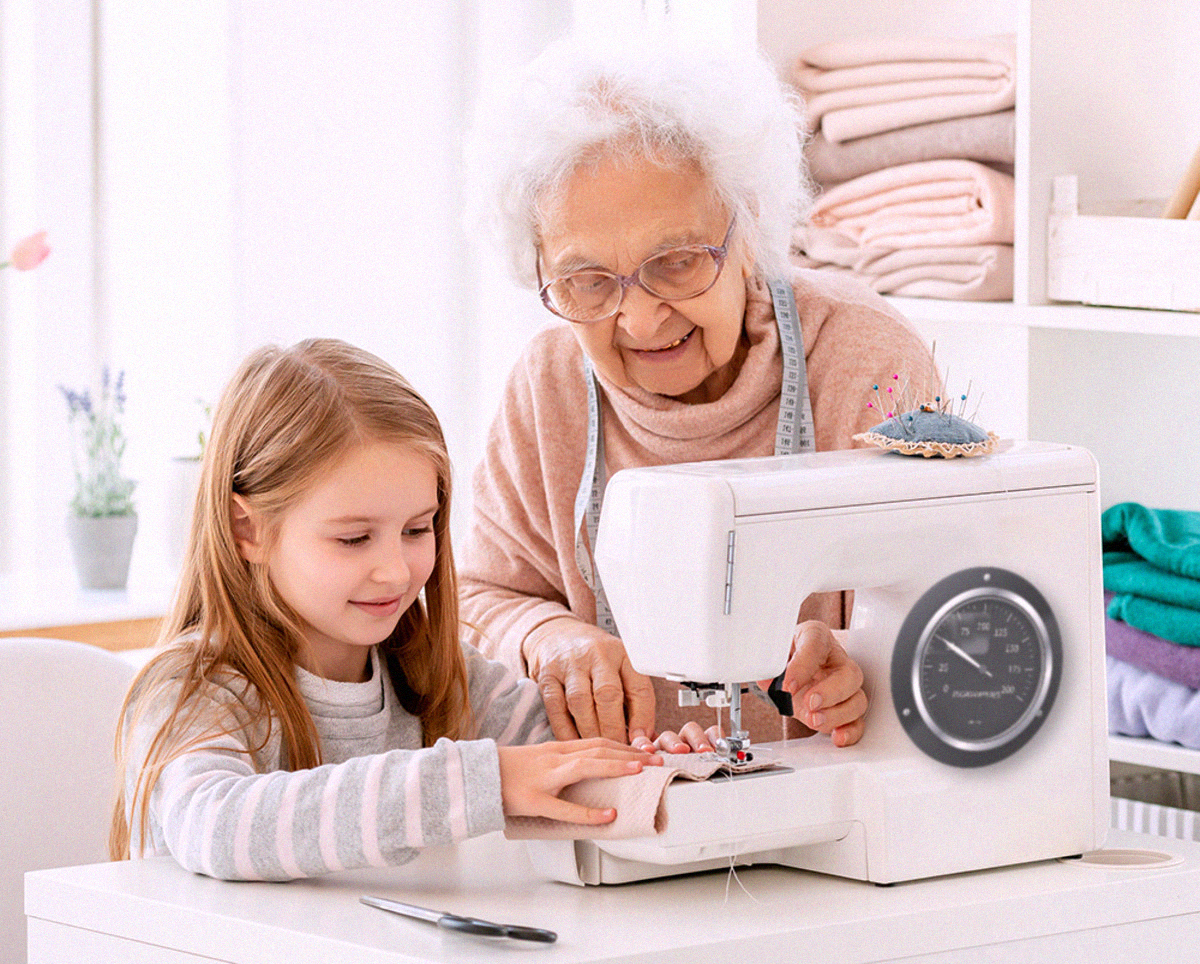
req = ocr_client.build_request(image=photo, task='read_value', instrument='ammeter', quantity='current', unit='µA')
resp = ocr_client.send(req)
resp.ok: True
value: 50 µA
